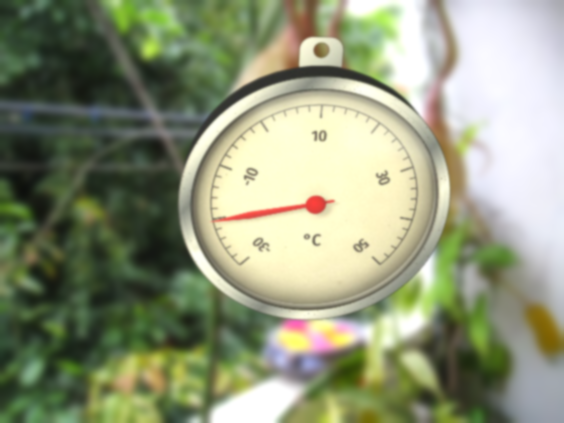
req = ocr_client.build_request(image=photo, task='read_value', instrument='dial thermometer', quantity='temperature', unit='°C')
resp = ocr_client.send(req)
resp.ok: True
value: -20 °C
